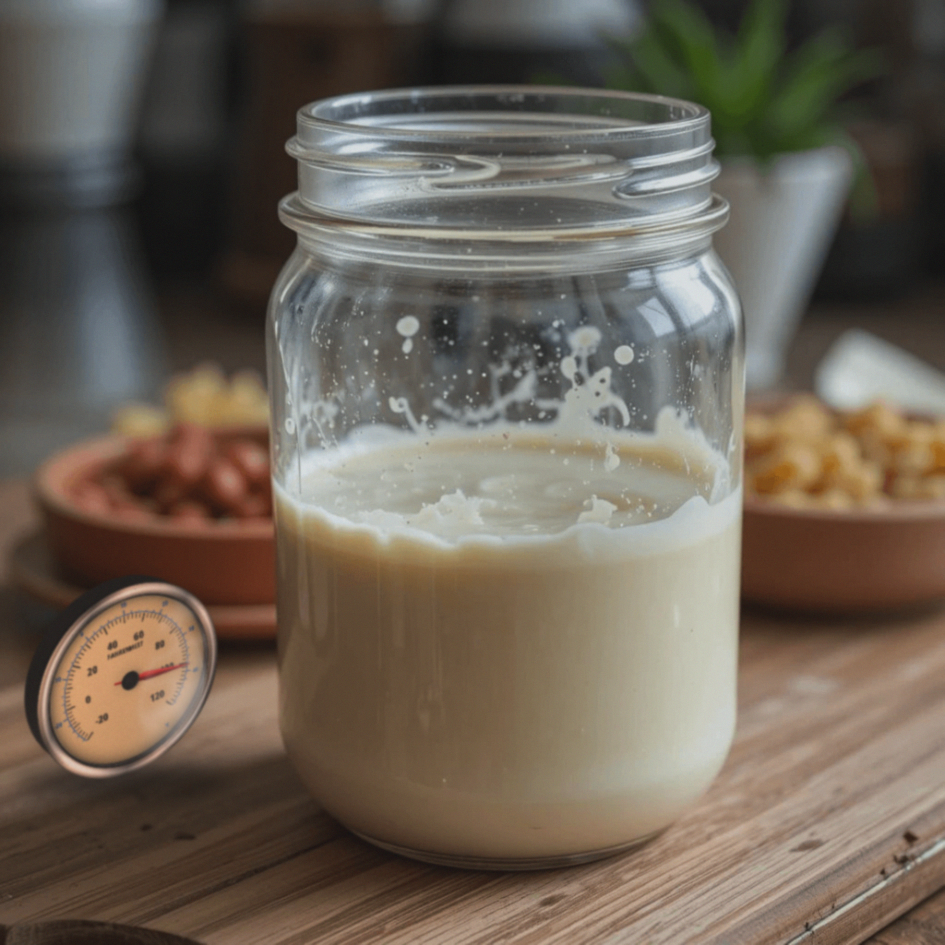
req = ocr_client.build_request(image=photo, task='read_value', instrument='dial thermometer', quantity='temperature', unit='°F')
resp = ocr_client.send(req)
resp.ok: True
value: 100 °F
